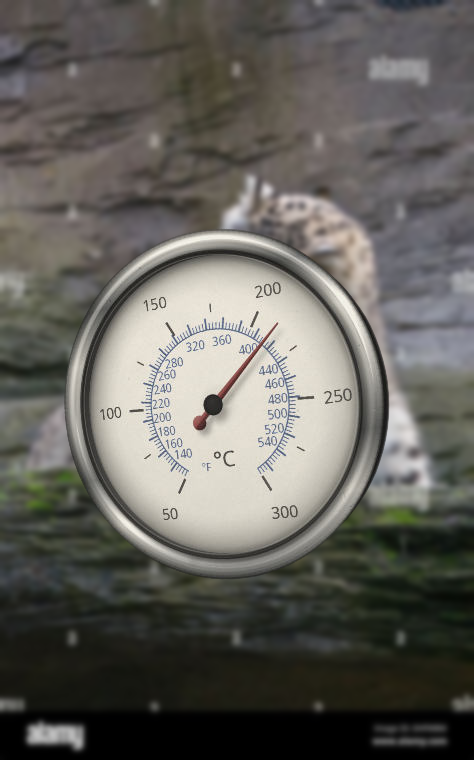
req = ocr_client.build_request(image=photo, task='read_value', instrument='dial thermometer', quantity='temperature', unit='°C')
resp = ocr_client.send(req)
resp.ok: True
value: 212.5 °C
